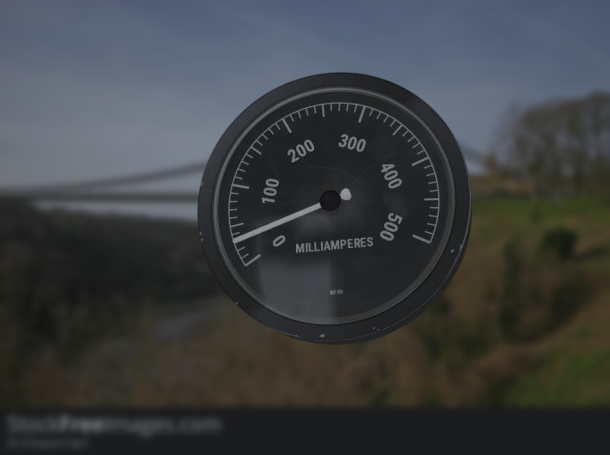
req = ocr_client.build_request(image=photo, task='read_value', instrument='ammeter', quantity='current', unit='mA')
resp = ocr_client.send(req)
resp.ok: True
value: 30 mA
